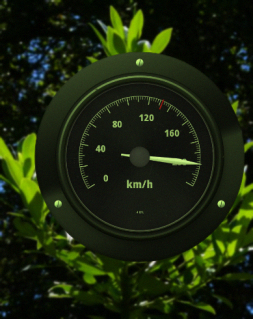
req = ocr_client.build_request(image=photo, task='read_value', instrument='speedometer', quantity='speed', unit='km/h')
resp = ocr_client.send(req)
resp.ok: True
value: 200 km/h
